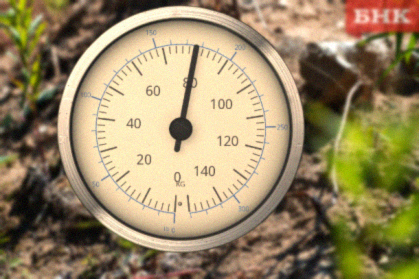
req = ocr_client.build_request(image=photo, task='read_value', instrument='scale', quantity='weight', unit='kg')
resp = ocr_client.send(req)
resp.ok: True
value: 80 kg
